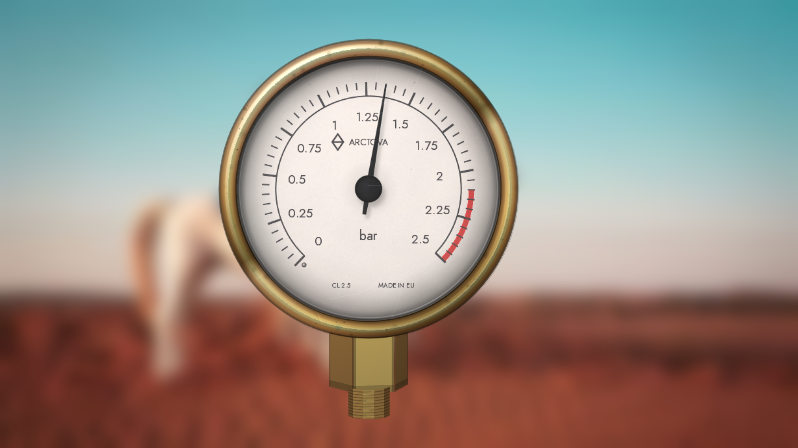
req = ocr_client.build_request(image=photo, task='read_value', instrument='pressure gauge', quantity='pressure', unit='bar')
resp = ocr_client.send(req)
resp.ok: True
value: 1.35 bar
